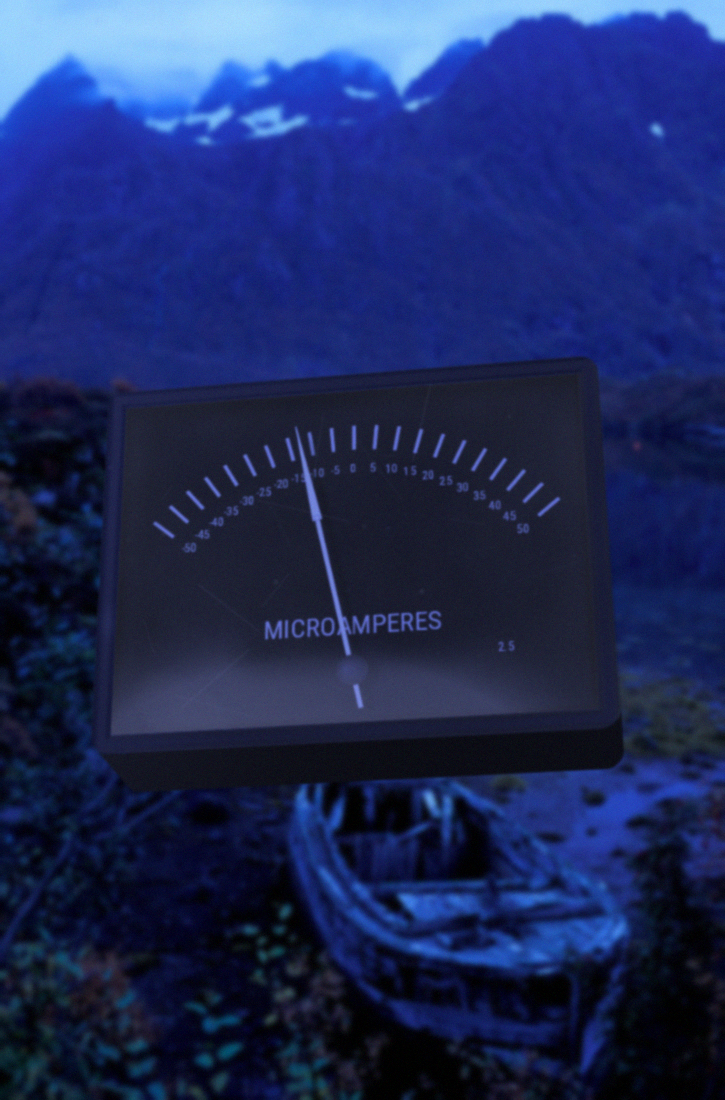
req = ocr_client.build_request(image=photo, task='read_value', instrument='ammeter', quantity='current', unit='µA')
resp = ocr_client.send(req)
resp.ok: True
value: -12.5 µA
